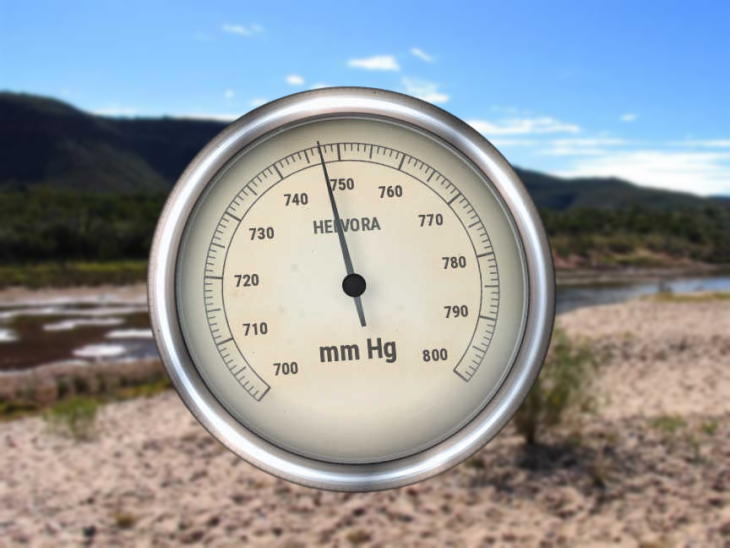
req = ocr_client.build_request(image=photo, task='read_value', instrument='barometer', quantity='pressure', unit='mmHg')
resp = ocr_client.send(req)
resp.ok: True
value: 747 mmHg
